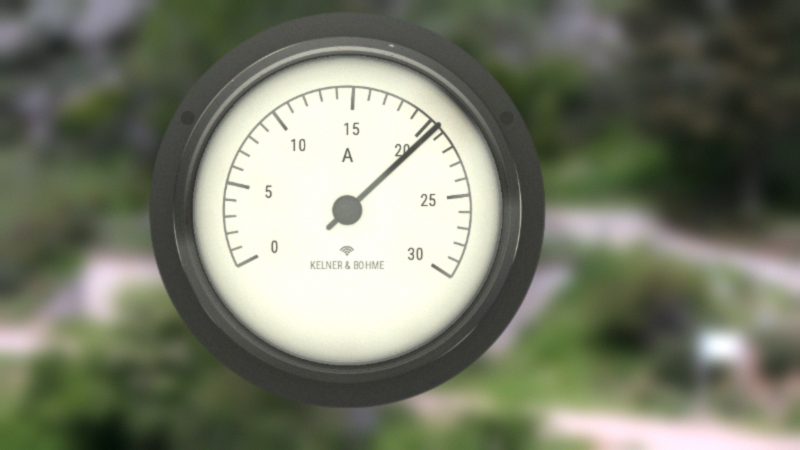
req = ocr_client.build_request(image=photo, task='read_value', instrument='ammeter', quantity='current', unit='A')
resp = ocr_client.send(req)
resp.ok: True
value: 20.5 A
